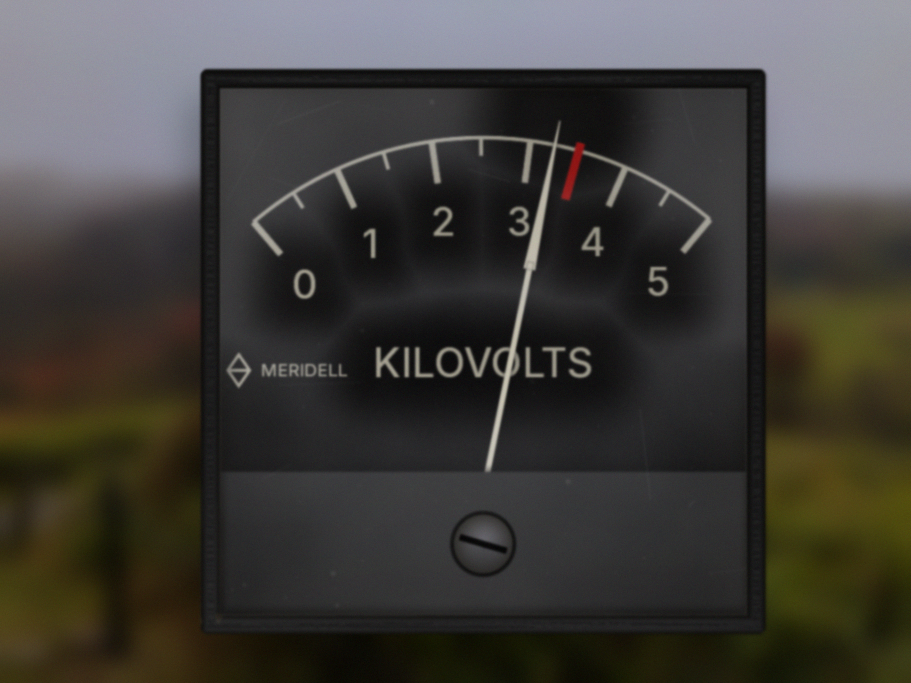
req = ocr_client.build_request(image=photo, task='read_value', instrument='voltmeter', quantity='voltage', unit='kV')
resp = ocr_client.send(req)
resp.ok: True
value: 3.25 kV
